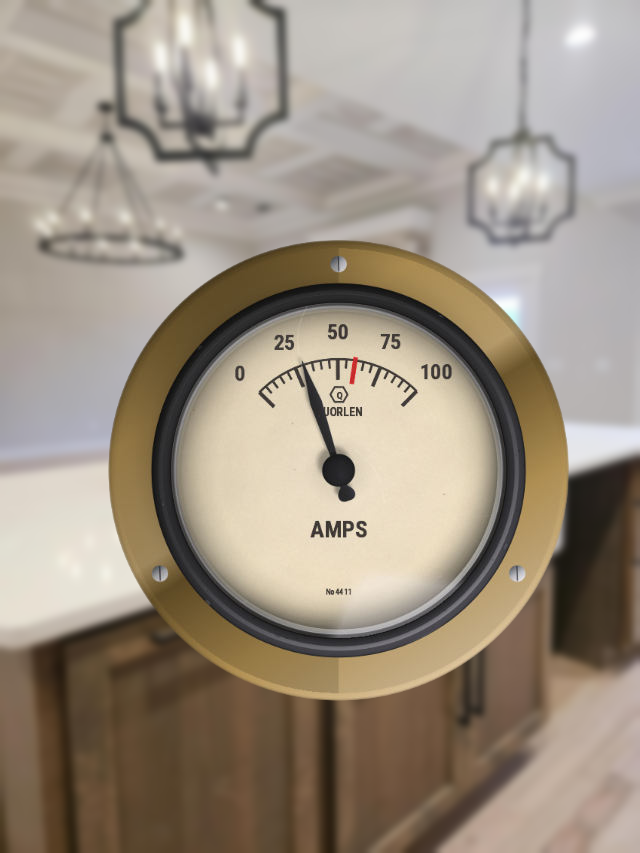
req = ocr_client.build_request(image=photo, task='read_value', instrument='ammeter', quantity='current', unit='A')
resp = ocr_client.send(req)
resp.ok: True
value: 30 A
